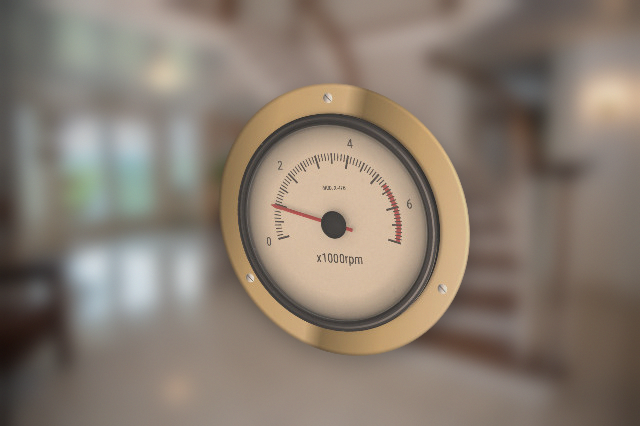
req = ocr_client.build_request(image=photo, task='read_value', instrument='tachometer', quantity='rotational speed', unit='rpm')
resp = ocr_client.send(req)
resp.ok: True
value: 1000 rpm
